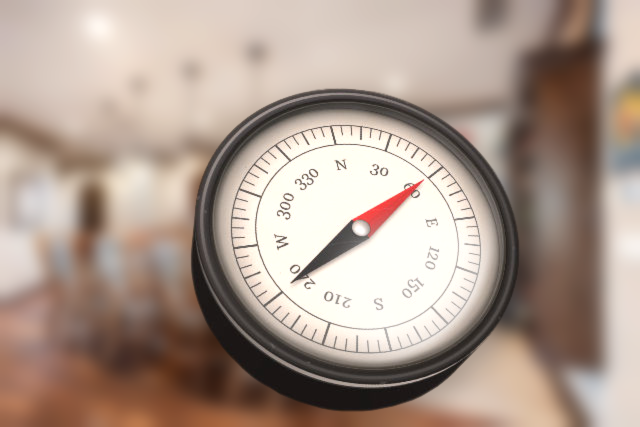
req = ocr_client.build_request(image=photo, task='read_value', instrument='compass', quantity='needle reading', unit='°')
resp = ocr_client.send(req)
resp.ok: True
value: 60 °
